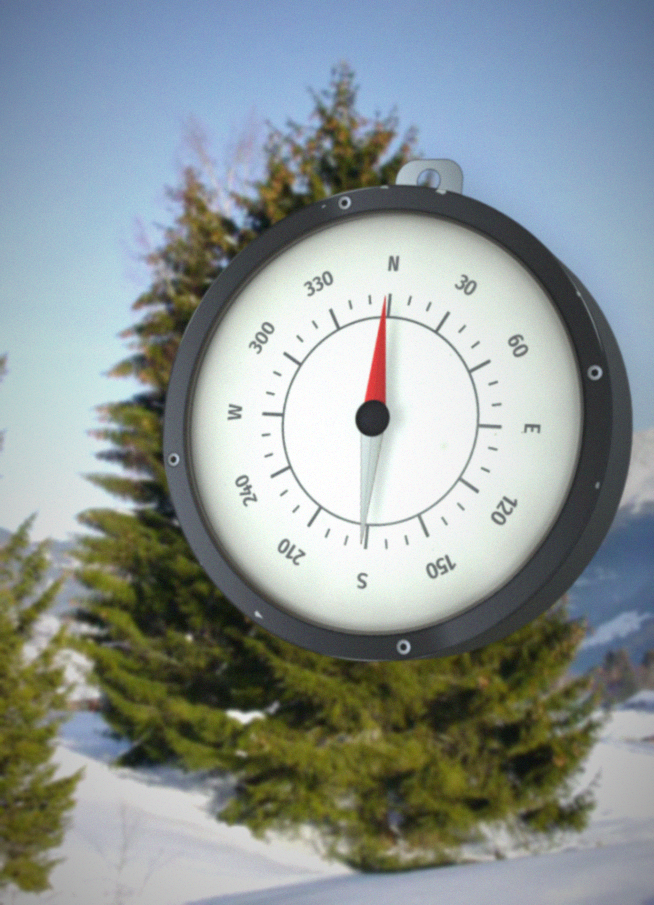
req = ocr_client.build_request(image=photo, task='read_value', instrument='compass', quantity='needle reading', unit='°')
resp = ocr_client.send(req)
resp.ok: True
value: 0 °
